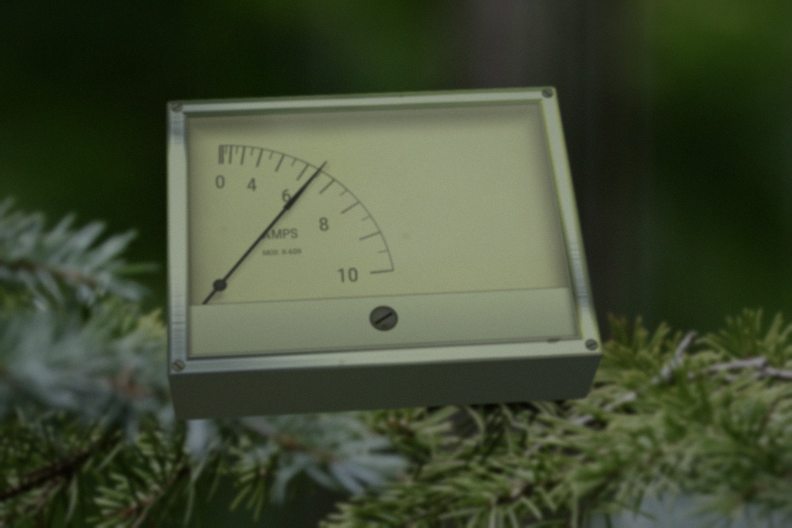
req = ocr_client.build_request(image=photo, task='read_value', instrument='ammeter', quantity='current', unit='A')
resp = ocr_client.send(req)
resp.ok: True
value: 6.5 A
